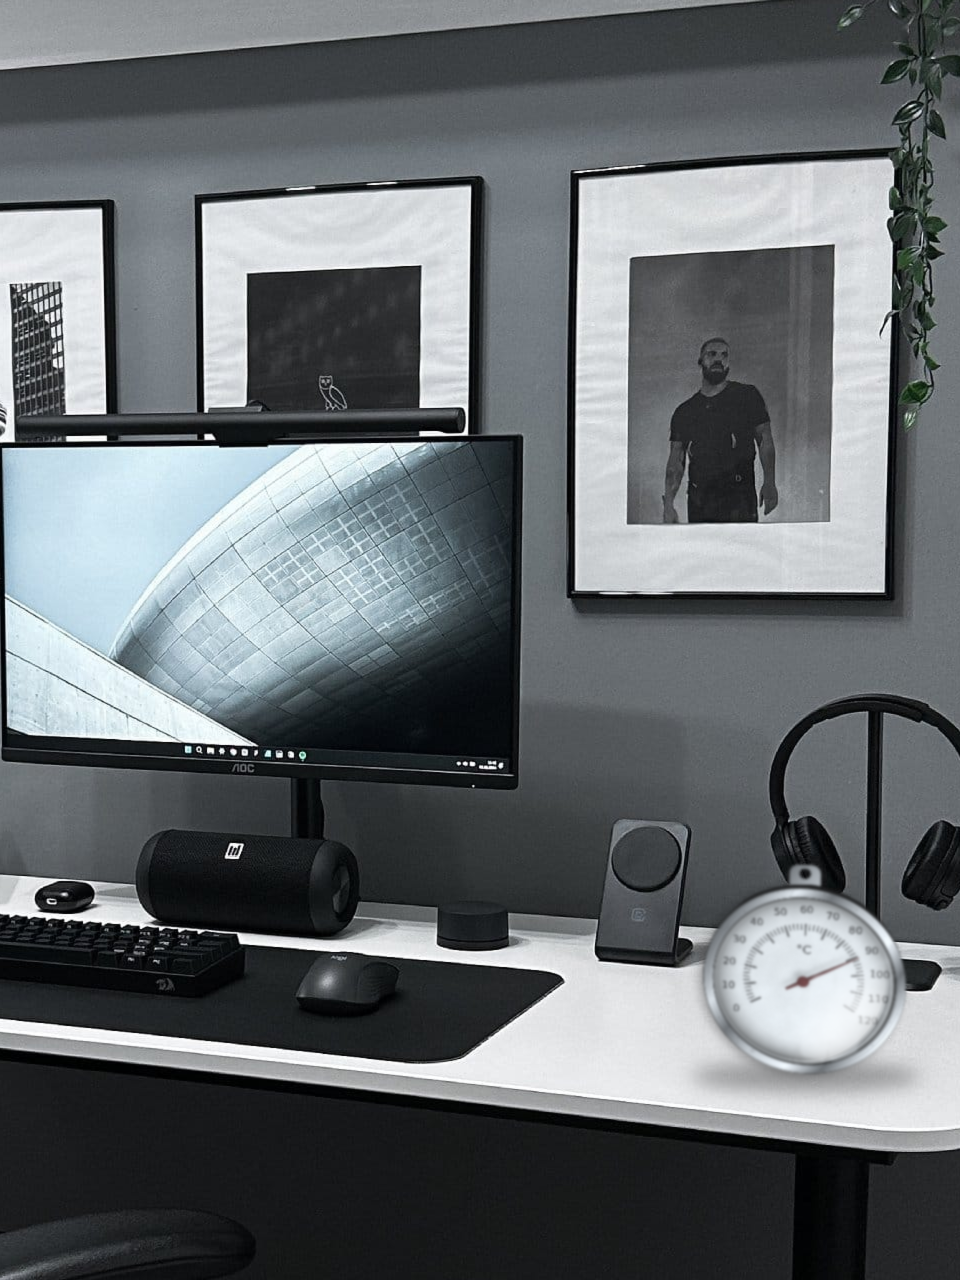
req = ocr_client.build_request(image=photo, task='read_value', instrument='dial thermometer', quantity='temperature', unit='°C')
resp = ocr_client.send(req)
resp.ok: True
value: 90 °C
